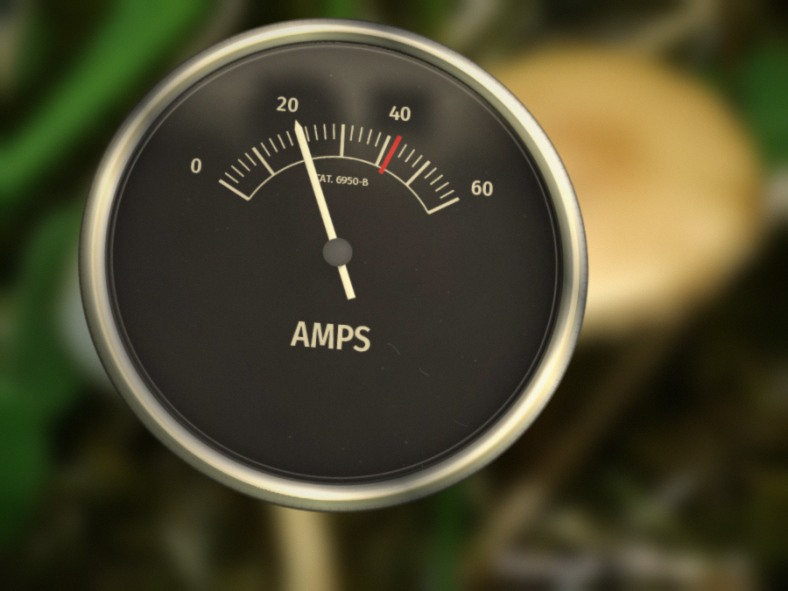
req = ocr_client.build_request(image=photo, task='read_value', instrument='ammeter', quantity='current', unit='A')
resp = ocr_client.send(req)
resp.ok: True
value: 20 A
